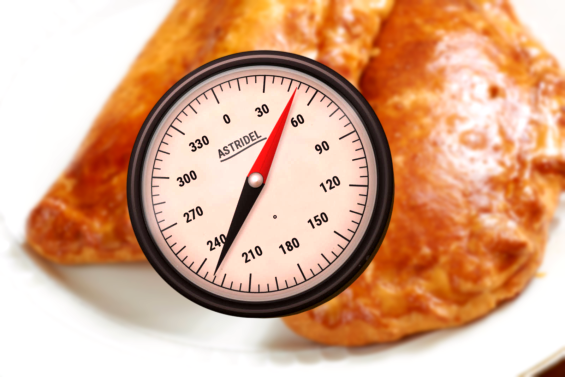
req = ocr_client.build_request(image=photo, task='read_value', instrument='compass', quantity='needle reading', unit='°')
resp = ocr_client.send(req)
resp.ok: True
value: 50 °
